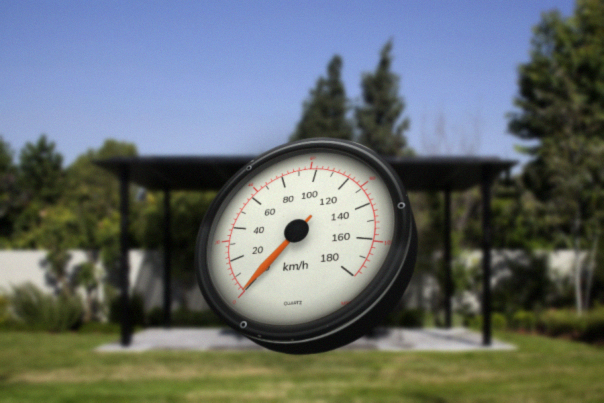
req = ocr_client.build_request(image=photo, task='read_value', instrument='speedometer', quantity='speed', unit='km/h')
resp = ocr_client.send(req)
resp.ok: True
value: 0 km/h
